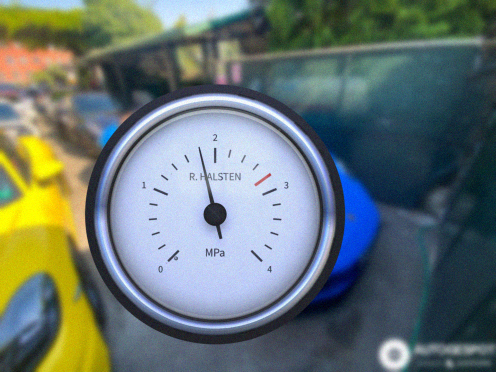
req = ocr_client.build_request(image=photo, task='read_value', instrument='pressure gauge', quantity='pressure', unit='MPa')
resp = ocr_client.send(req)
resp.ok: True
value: 1.8 MPa
